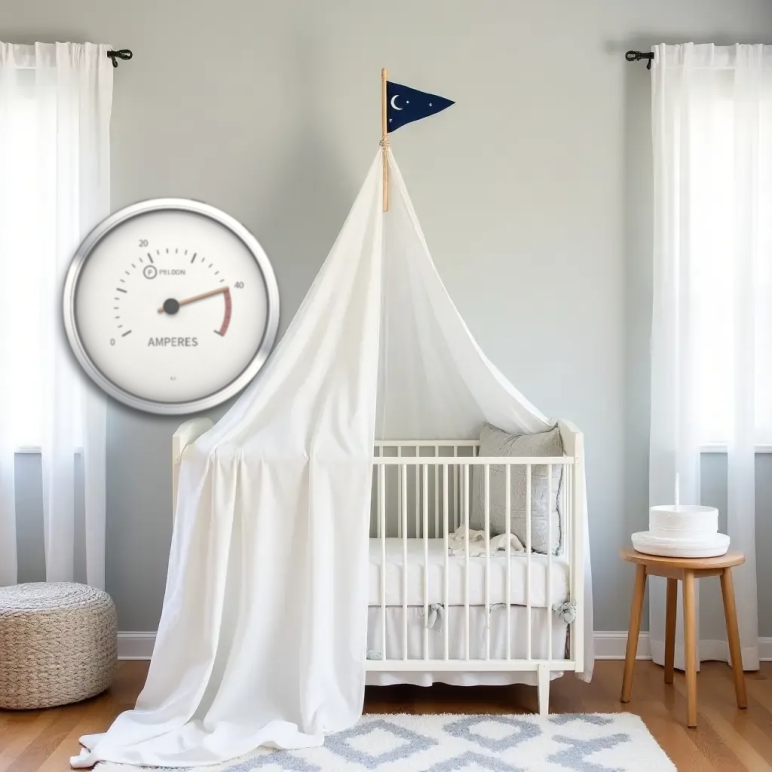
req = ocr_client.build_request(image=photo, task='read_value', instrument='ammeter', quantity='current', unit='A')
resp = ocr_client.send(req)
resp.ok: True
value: 40 A
